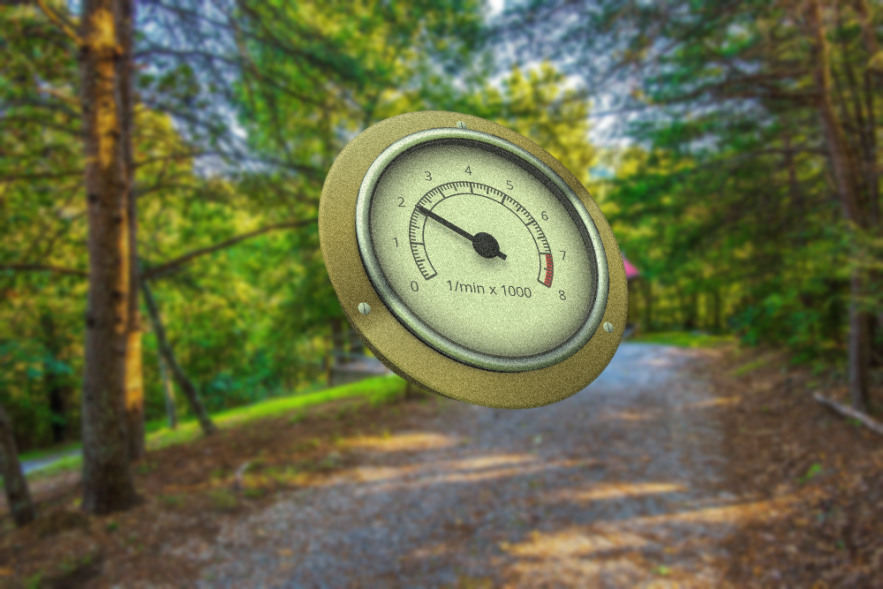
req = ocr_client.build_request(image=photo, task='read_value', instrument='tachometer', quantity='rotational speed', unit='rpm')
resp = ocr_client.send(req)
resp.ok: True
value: 2000 rpm
